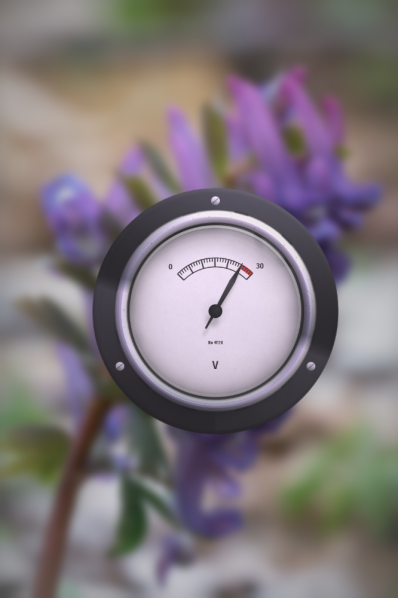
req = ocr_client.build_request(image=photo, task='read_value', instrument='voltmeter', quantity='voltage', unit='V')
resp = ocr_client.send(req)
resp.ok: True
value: 25 V
